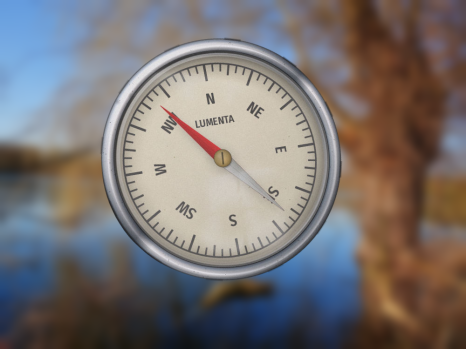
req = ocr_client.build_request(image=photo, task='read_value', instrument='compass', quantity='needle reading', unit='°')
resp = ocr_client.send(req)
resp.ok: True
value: 320 °
